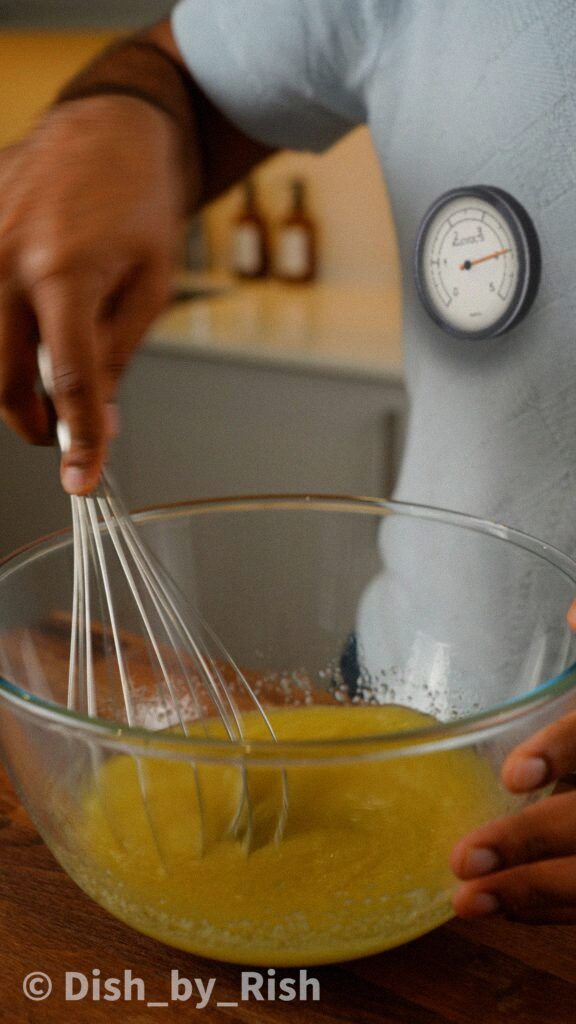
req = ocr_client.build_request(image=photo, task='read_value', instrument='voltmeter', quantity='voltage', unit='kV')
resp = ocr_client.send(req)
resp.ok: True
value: 4 kV
